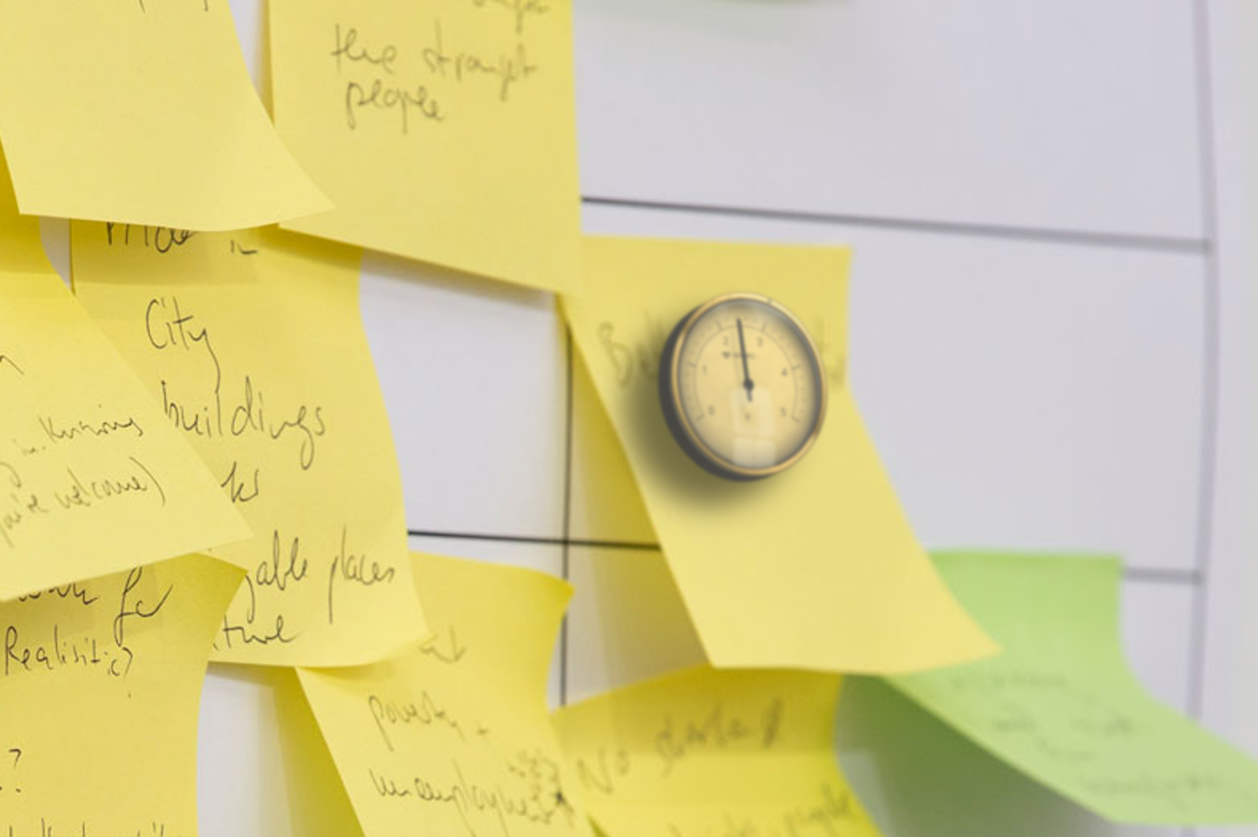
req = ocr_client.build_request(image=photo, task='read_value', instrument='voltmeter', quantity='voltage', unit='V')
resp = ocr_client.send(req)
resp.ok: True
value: 2.4 V
